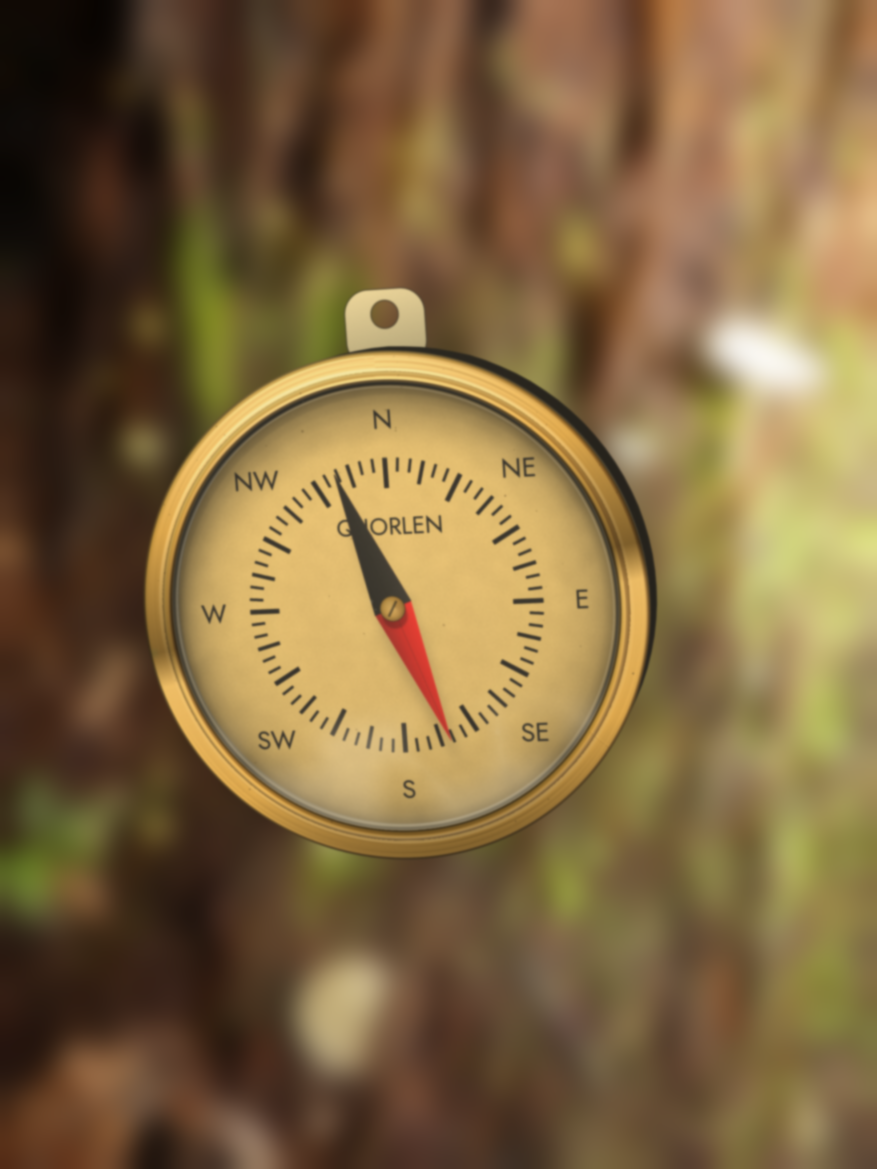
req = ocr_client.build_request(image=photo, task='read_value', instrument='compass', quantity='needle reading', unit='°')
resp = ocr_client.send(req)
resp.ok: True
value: 160 °
